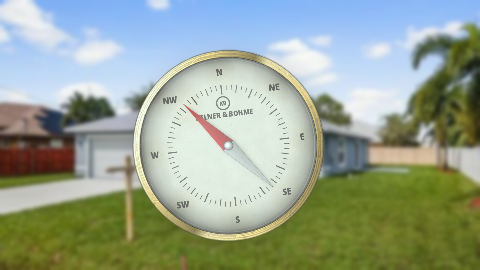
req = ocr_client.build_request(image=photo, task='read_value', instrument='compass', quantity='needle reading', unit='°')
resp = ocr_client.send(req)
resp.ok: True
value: 320 °
